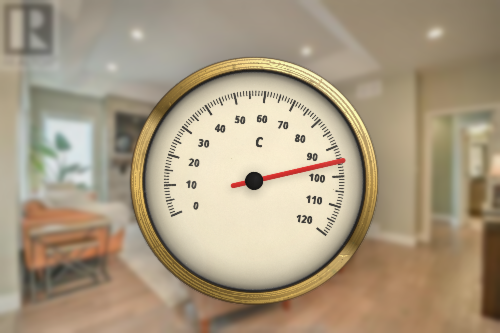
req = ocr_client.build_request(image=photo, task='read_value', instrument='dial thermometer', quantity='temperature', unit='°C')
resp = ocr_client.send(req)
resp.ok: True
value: 95 °C
